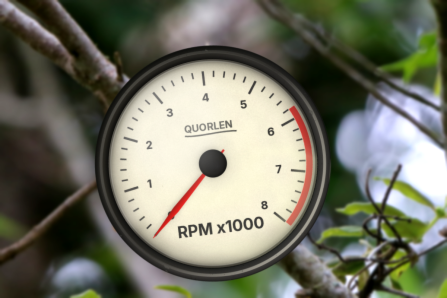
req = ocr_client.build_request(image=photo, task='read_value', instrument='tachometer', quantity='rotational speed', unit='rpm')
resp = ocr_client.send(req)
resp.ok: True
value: 0 rpm
